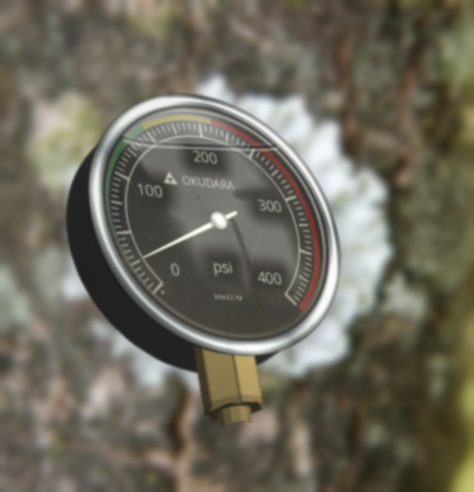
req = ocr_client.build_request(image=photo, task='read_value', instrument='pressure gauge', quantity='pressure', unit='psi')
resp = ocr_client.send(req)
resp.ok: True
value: 25 psi
